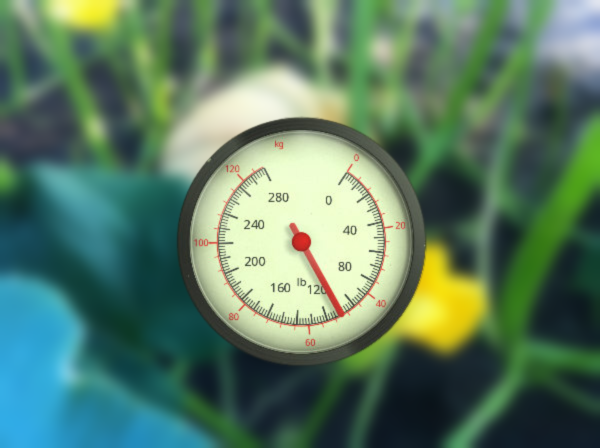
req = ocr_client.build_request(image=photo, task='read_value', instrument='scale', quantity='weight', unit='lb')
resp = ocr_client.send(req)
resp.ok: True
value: 110 lb
